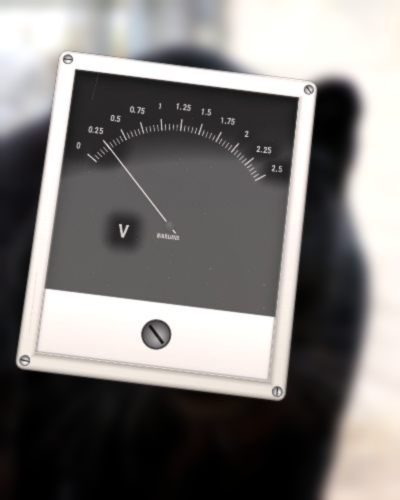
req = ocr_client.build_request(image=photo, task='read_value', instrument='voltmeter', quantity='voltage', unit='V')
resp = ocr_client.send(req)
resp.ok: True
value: 0.25 V
